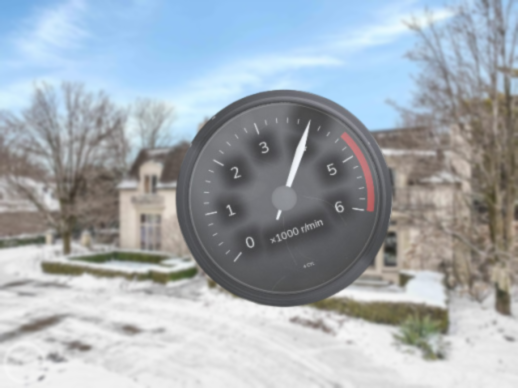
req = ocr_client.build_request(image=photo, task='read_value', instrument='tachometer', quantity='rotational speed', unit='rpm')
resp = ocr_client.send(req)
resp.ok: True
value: 4000 rpm
